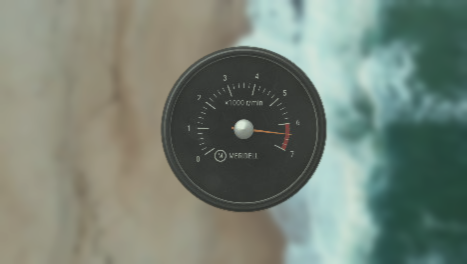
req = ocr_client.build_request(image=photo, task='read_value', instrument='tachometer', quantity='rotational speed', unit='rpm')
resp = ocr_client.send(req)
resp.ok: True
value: 6400 rpm
